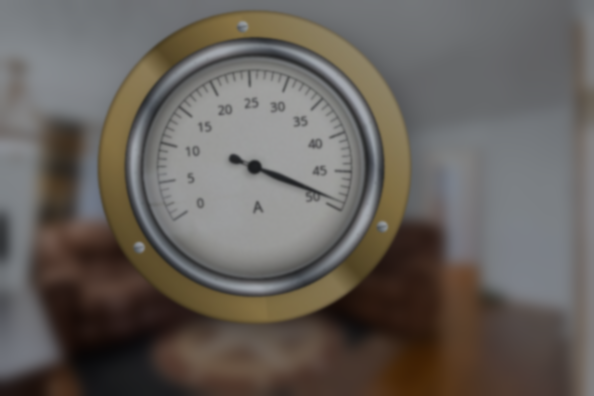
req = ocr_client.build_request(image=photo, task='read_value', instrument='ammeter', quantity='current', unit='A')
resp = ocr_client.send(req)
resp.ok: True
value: 49 A
